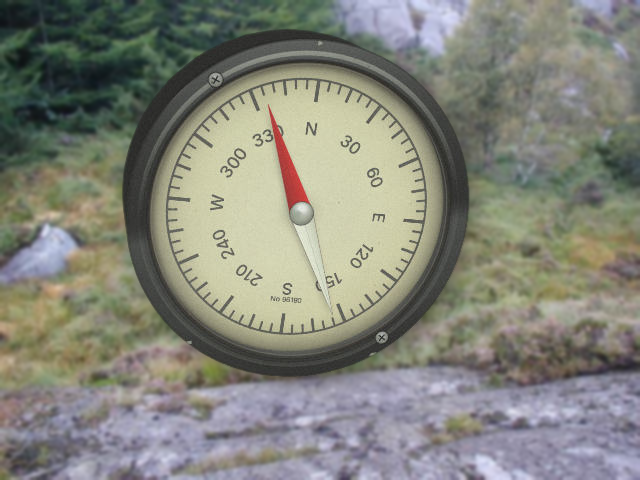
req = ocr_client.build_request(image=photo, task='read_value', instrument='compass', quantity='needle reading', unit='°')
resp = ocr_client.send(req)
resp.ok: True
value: 335 °
